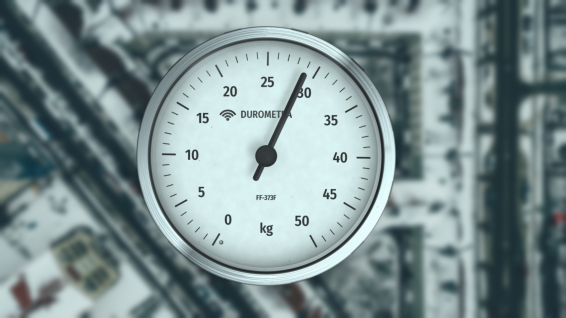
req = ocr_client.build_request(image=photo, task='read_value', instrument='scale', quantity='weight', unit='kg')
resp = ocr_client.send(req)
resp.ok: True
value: 29 kg
